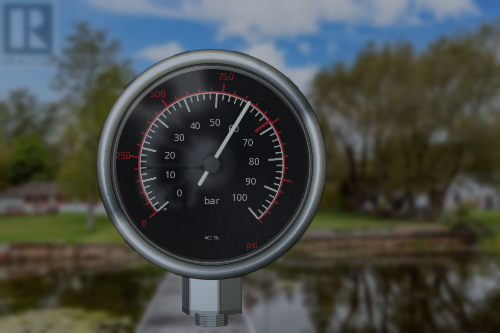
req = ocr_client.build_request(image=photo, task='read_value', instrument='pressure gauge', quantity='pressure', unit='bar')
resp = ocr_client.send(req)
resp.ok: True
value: 60 bar
